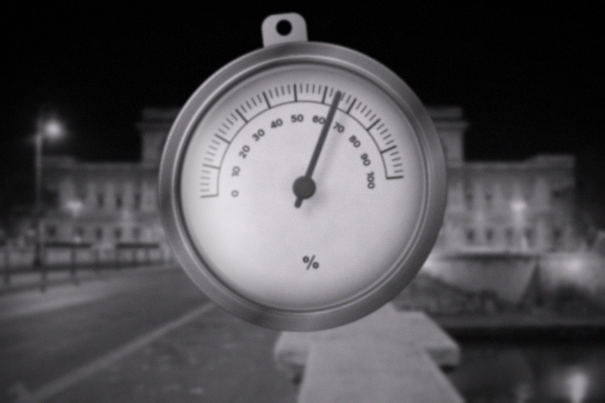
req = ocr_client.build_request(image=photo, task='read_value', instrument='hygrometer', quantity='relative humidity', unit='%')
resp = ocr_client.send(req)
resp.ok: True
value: 64 %
